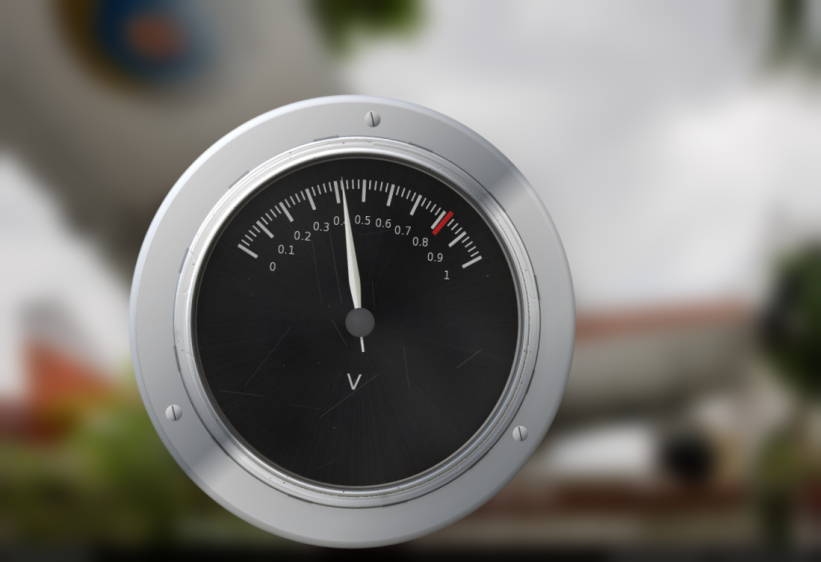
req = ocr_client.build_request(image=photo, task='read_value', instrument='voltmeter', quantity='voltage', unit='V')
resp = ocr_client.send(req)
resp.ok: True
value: 0.42 V
